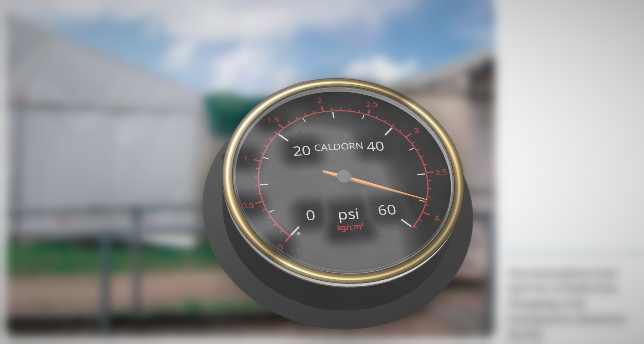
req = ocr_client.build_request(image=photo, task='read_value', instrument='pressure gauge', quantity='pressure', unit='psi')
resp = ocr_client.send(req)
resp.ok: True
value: 55 psi
